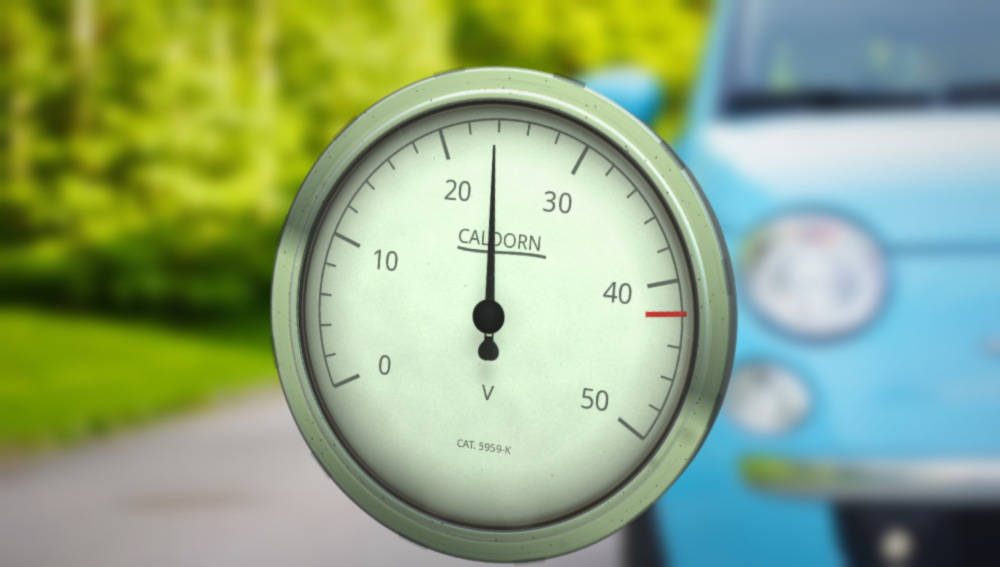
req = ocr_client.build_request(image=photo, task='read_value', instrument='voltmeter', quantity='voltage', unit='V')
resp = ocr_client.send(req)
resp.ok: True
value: 24 V
